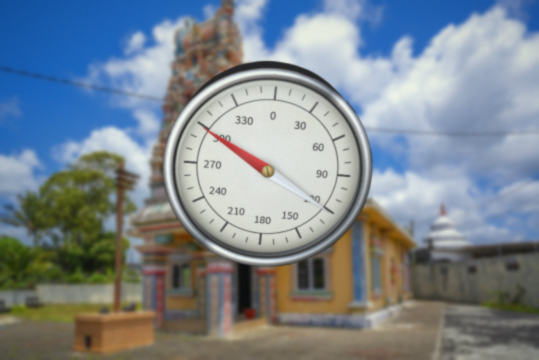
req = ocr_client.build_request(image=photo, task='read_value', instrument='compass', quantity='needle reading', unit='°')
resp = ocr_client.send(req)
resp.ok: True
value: 300 °
